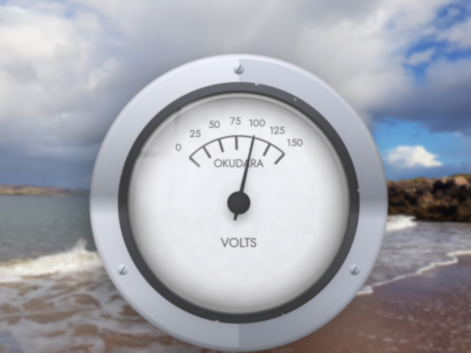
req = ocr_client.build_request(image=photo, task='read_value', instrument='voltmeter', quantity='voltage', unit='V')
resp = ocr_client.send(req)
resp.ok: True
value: 100 V
